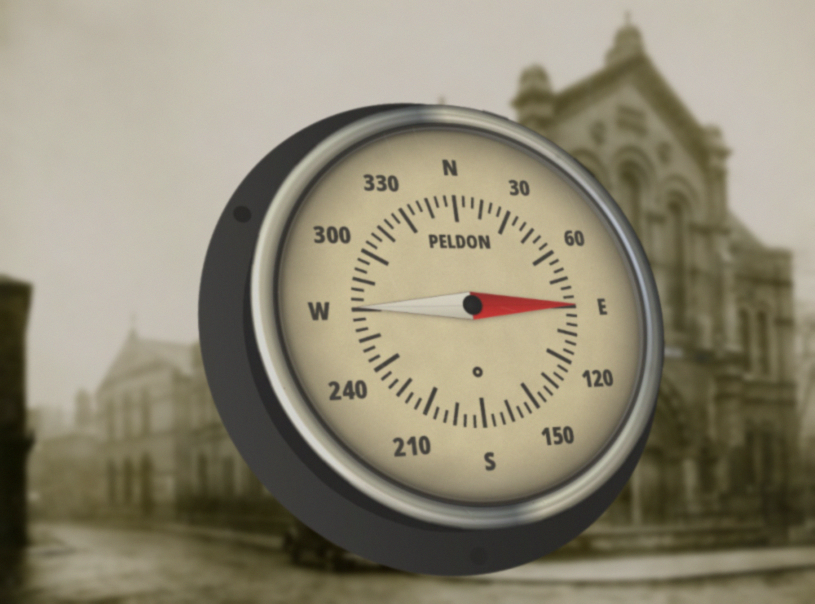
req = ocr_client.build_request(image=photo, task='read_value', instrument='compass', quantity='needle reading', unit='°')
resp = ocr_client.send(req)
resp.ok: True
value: 90 °
